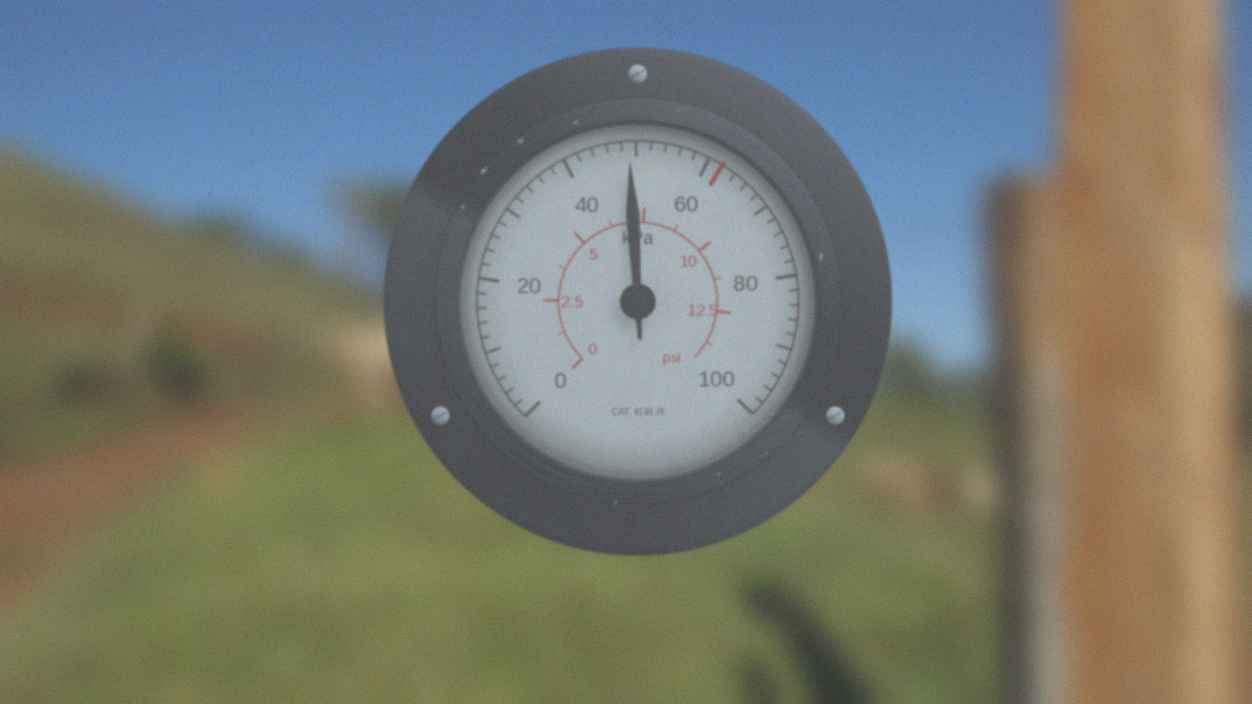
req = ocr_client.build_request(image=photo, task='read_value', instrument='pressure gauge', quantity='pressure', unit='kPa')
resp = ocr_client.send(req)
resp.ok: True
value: 49 kPa
